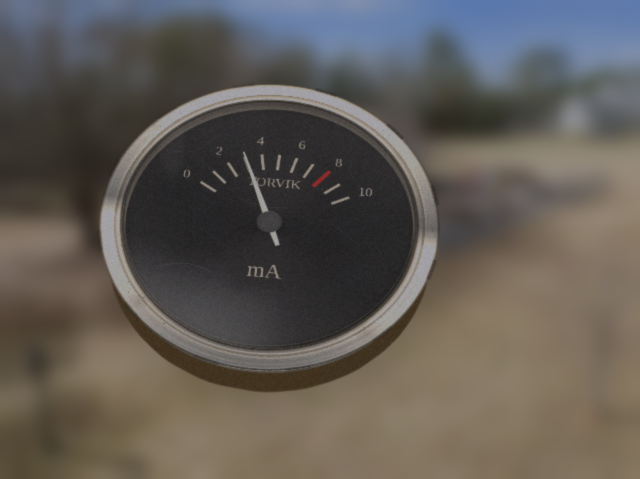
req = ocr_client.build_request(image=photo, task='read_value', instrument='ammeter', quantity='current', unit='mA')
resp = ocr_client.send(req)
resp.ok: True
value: 3 mA
